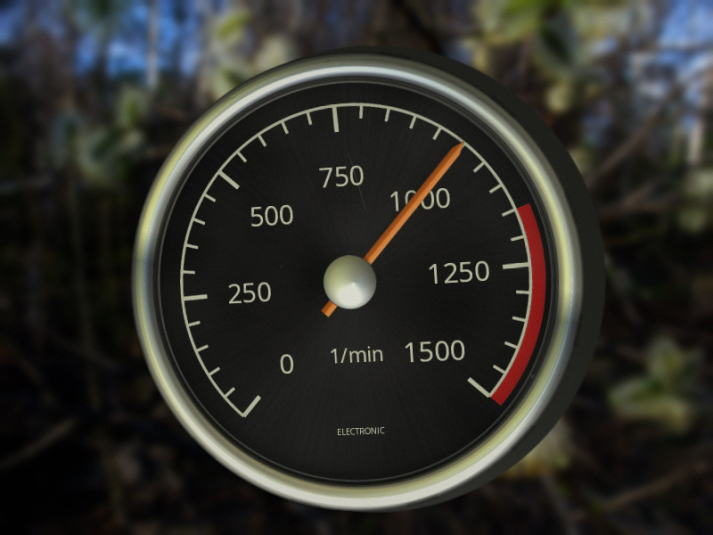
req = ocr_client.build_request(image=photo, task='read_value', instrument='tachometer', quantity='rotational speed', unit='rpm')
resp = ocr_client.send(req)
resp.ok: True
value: 1000 rpm
